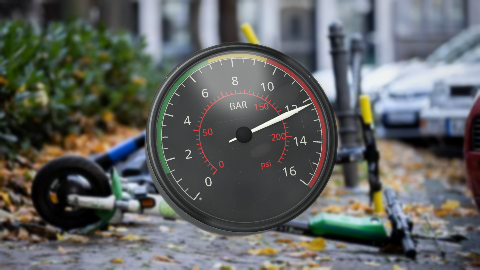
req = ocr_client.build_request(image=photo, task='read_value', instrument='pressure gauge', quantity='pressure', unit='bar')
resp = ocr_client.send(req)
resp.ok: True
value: 12.25 bar
